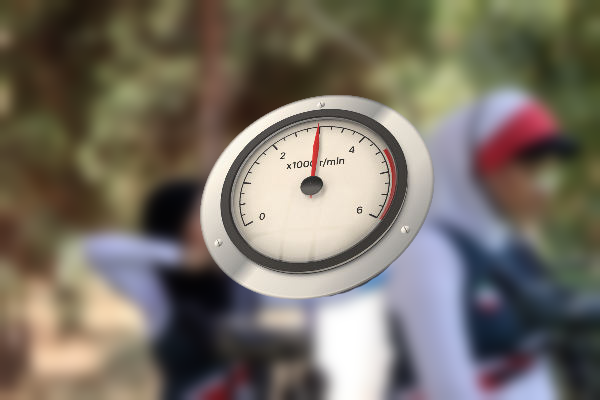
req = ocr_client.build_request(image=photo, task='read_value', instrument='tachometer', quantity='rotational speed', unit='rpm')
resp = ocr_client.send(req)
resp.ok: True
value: 3000 rpm
